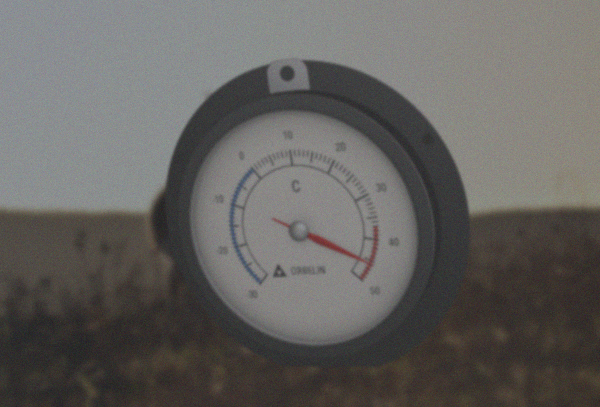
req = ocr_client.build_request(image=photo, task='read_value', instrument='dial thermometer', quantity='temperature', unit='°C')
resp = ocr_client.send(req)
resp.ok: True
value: 45 °C
